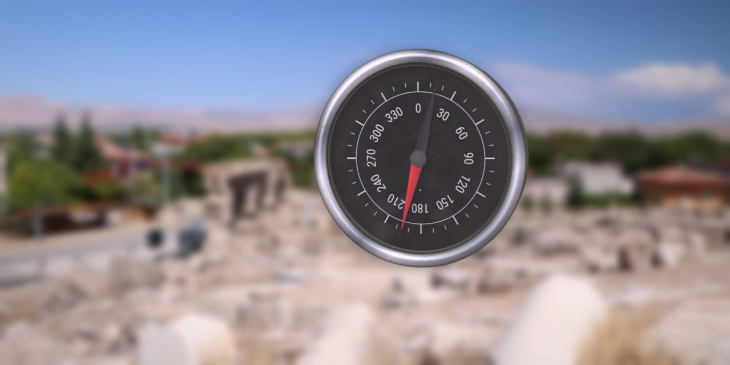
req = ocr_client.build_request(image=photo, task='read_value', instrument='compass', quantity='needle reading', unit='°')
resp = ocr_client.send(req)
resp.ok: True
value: 195 °
